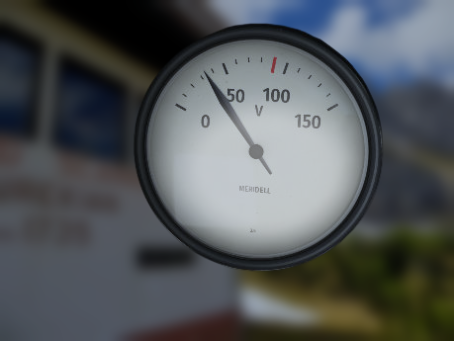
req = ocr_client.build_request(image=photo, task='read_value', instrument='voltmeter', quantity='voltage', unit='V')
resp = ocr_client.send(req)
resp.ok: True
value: 35 V
